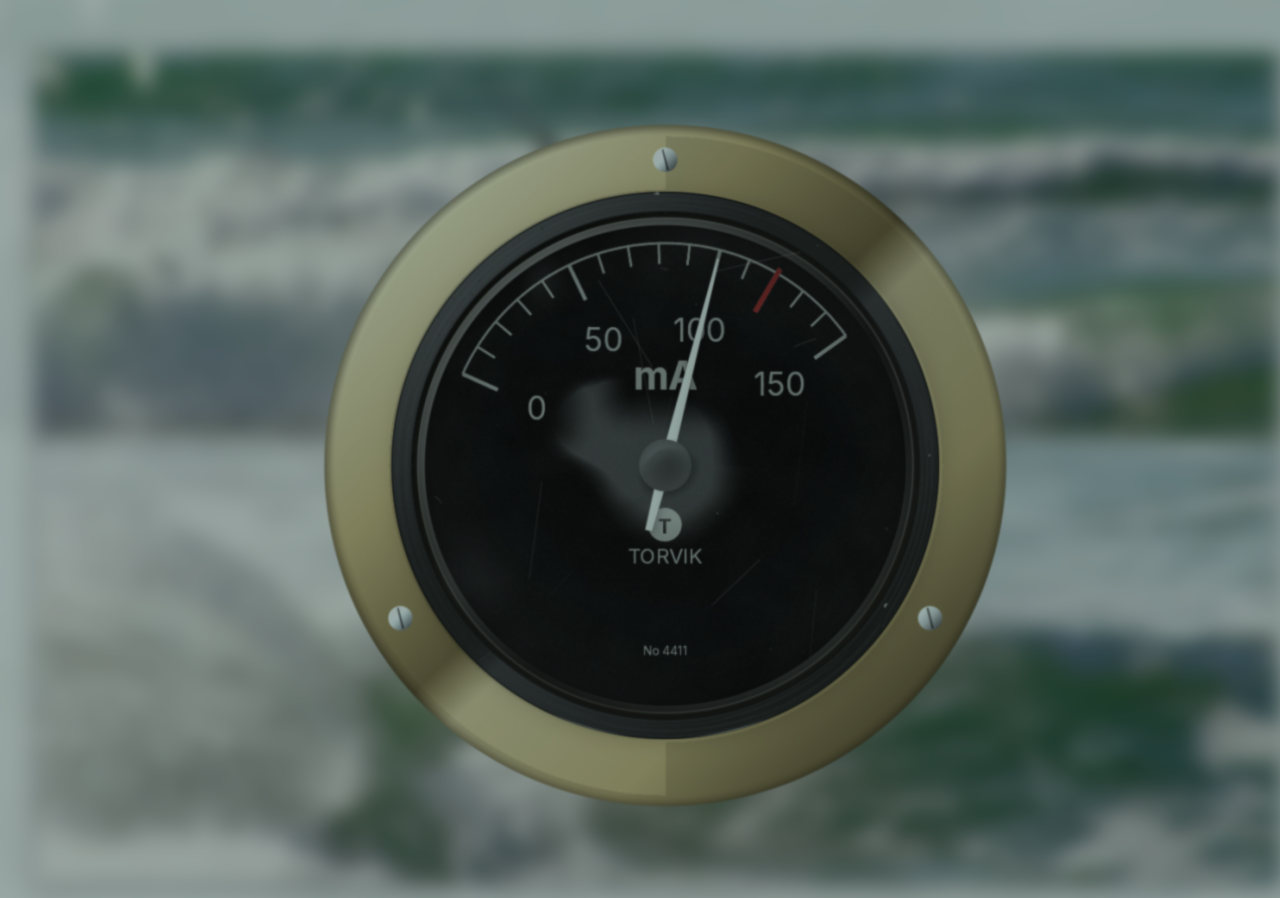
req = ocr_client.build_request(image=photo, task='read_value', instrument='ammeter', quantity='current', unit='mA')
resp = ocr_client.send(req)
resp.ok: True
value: 100 mA
